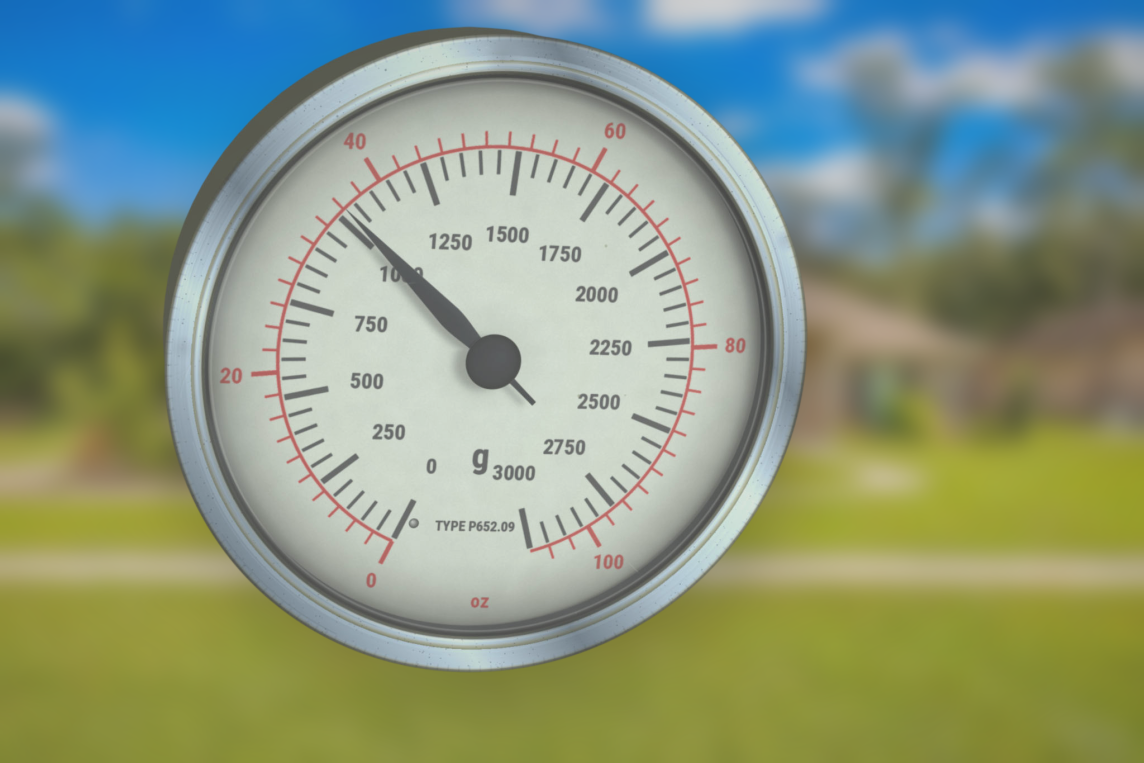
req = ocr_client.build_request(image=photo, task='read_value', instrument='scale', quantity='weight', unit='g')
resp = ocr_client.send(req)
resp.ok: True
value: 1025 g
